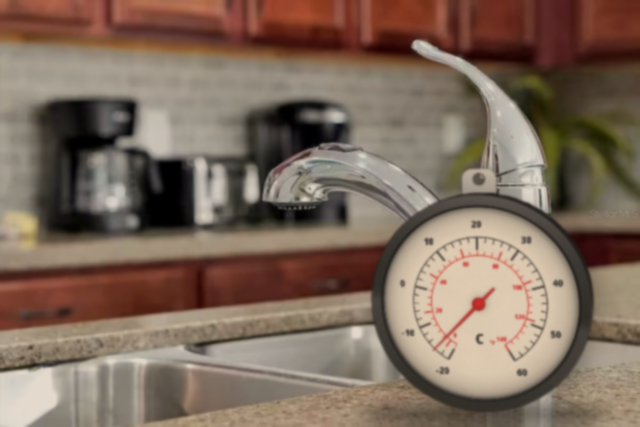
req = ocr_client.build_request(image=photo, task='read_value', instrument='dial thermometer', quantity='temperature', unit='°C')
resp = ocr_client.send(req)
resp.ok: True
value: -16 °C
